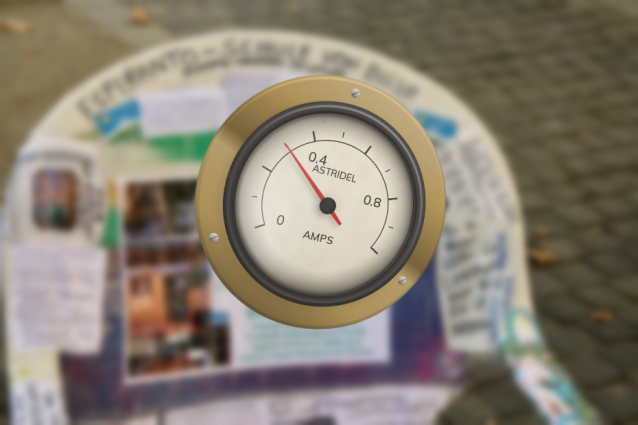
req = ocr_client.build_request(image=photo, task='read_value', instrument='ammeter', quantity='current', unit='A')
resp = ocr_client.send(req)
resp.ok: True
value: 0.3 A
